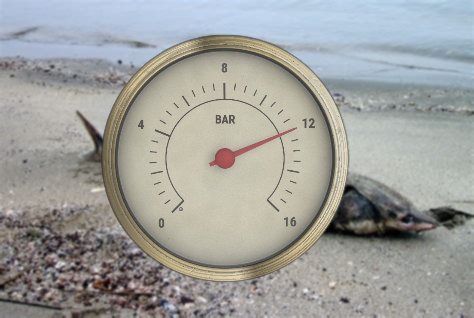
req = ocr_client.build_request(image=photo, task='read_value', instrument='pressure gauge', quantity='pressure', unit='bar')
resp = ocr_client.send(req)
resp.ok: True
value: 12 bar
